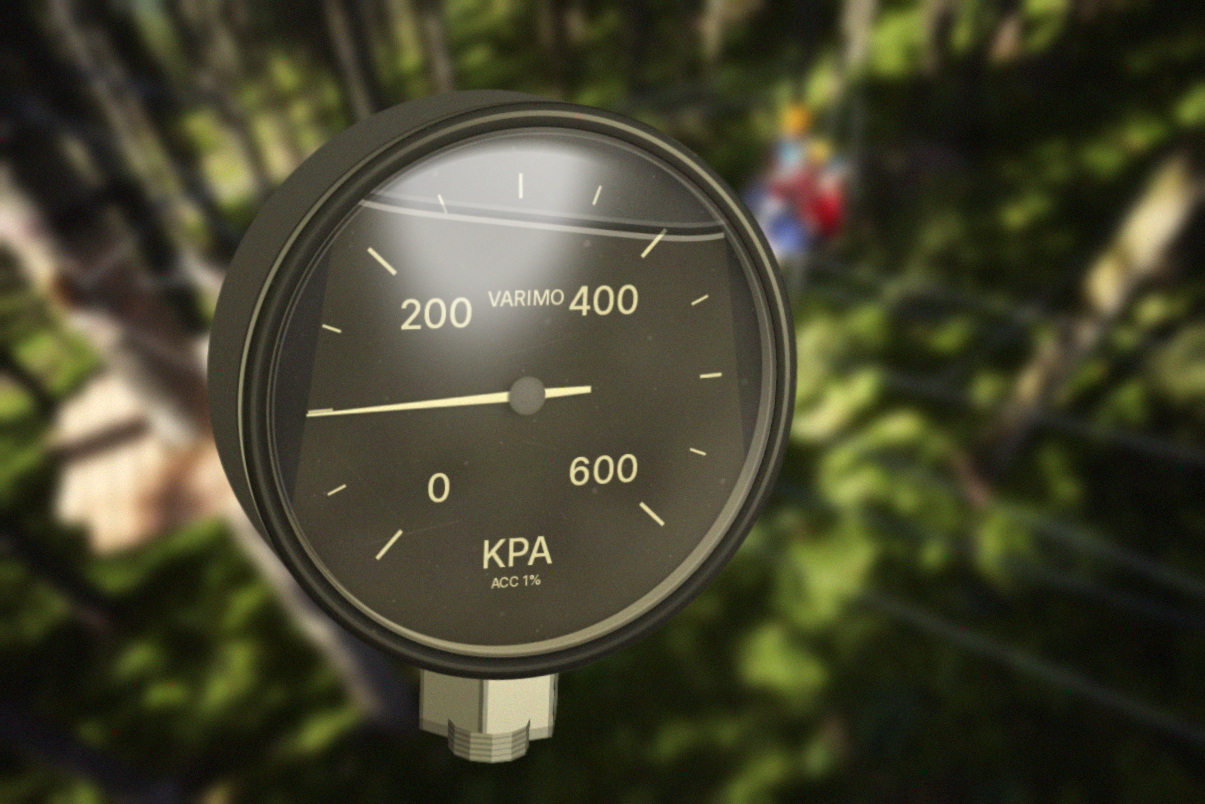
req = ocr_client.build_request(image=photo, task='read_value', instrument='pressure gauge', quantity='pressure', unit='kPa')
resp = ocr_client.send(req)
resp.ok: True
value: 100 kPa
